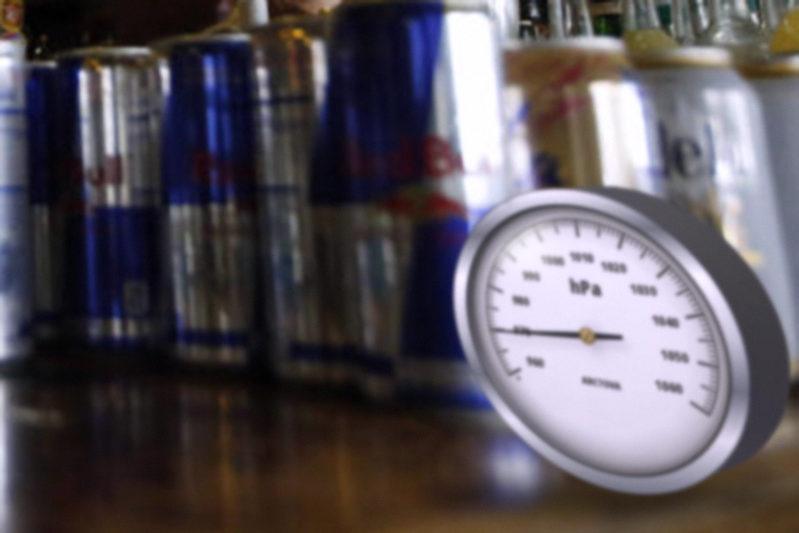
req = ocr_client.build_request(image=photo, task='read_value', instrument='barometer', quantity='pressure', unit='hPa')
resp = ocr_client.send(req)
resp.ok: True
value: 970 hPa
